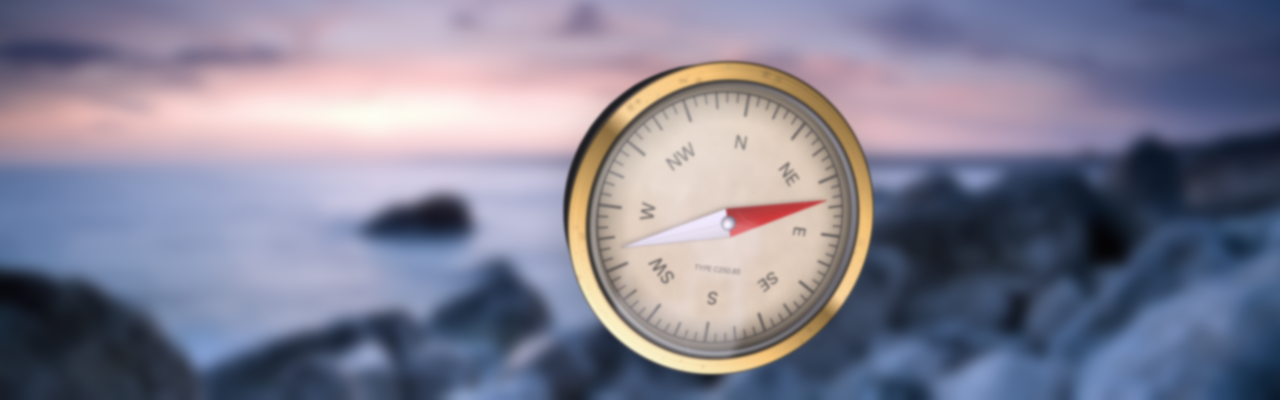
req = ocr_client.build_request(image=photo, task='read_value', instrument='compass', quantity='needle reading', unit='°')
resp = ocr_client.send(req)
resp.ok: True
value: 70 °
